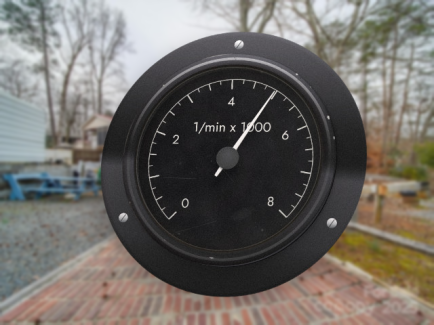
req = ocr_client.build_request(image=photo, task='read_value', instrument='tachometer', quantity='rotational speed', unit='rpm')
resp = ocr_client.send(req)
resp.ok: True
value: 5000 rpm
